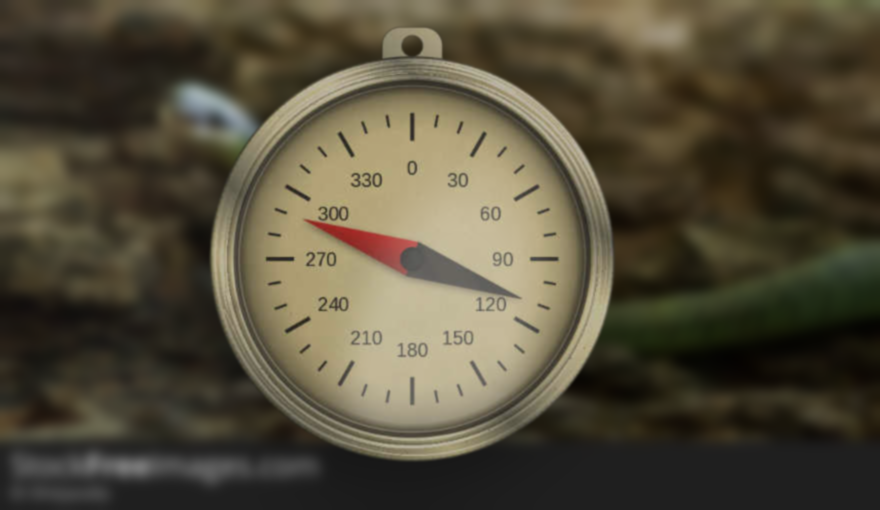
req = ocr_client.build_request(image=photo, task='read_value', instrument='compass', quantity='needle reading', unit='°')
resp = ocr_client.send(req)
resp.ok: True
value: 290 °
